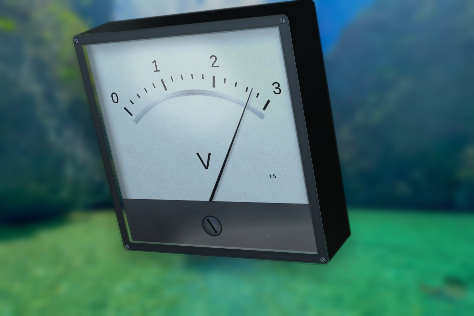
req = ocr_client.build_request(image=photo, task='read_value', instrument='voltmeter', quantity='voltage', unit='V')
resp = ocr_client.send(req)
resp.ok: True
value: 2.7 V
